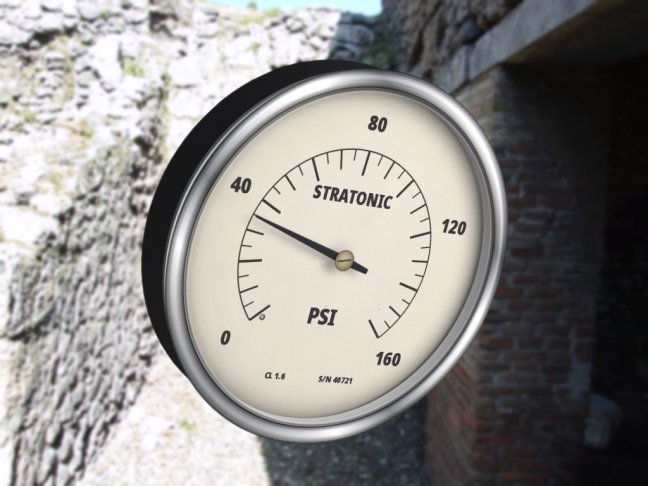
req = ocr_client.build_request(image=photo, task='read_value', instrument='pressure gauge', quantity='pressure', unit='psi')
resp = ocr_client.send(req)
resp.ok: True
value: 35 psi
